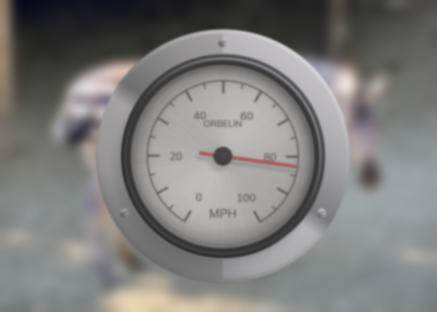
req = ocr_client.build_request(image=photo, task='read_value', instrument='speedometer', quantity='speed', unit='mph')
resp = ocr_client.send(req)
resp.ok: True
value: 82.5 mph
